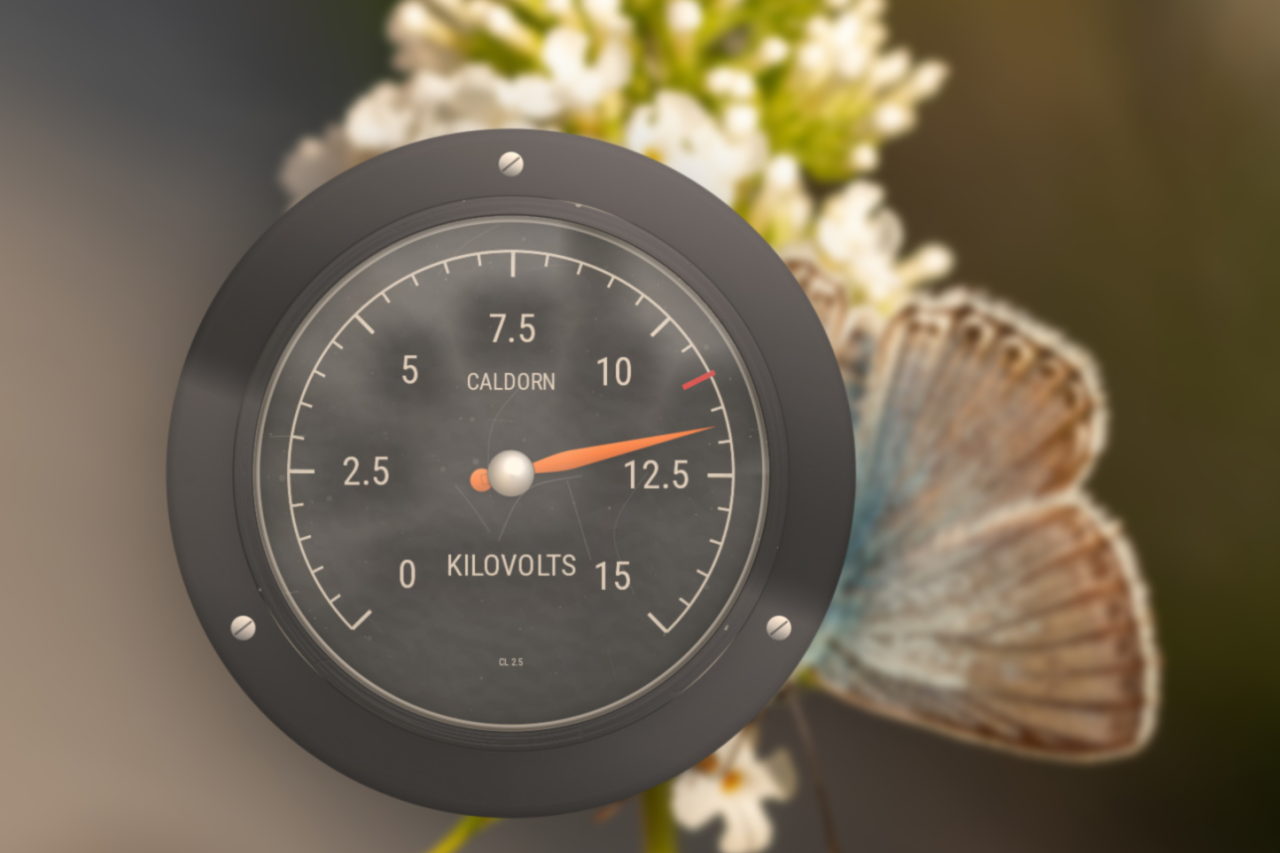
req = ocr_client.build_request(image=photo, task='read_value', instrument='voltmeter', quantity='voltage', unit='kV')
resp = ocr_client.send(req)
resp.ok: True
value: 11.75 kV
